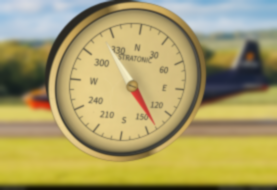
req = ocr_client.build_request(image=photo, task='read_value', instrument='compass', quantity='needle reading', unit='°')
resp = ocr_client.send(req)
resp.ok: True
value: 140 °
